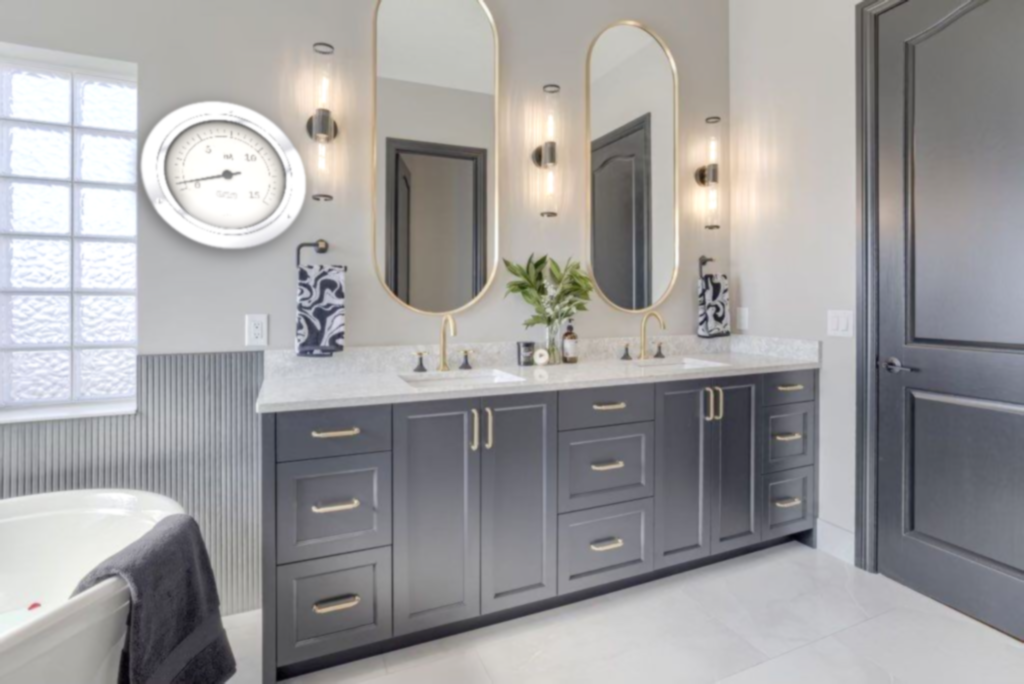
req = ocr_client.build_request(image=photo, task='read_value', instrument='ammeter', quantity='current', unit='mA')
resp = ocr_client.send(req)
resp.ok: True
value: 0.5 mA
